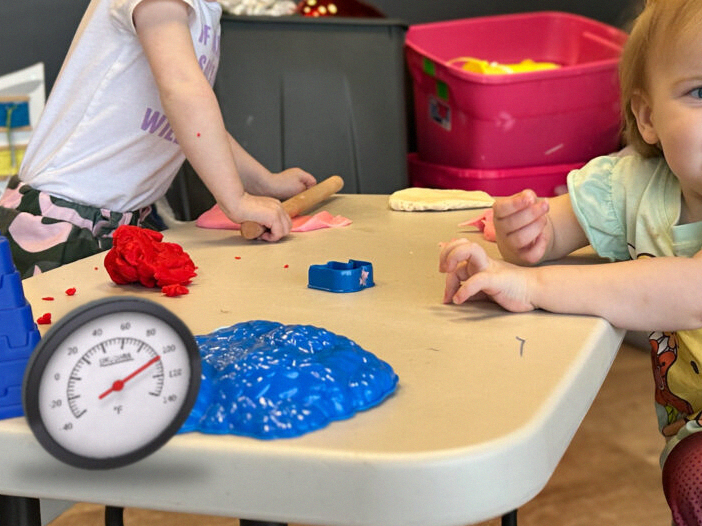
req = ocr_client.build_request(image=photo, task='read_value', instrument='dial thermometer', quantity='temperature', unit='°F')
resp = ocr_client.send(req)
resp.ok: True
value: 100 °F
